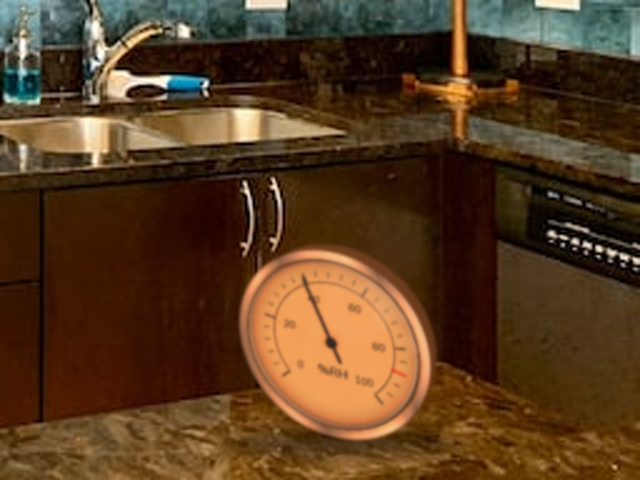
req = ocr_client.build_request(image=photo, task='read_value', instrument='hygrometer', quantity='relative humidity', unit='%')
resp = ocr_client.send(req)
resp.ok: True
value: 40 %
